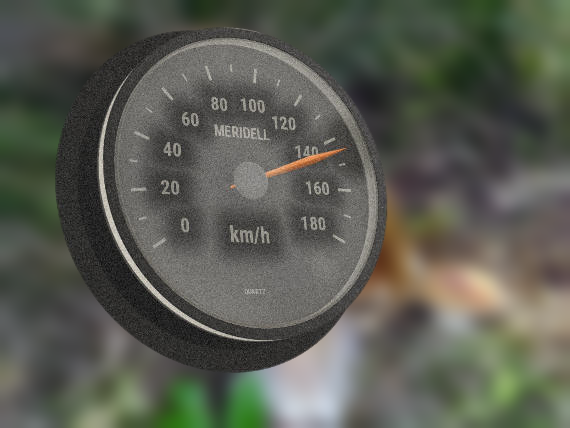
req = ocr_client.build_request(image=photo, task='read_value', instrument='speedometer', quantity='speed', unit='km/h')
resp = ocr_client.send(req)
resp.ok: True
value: 145 km/h
